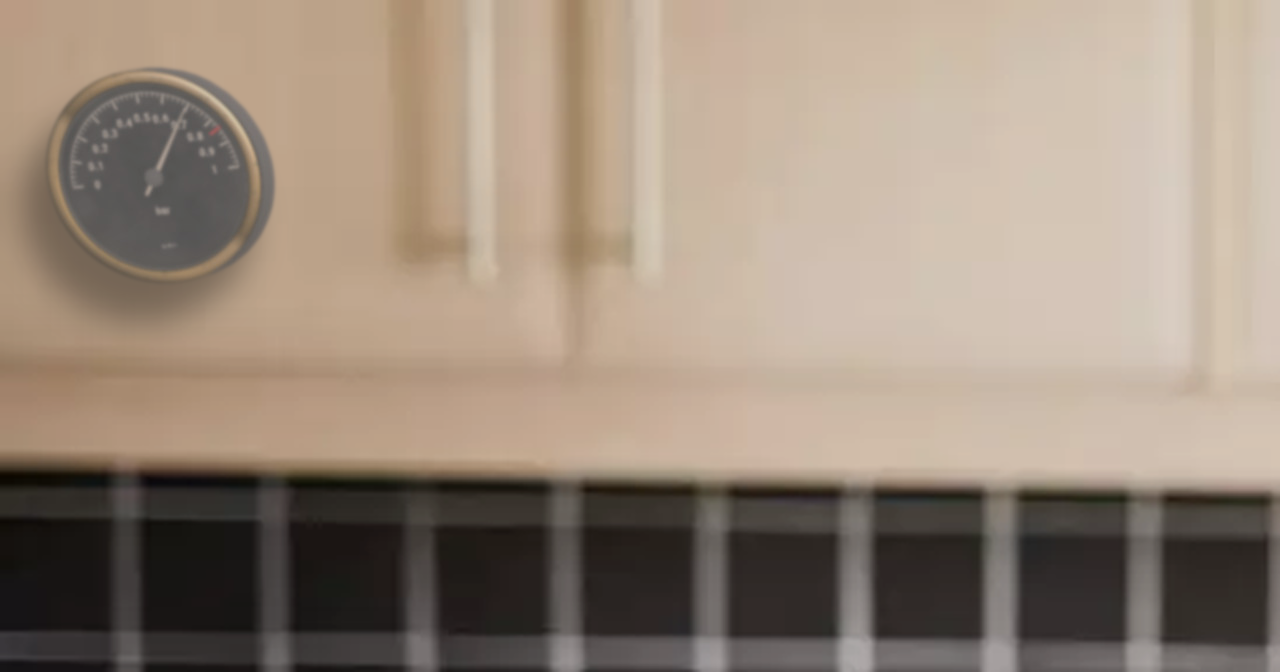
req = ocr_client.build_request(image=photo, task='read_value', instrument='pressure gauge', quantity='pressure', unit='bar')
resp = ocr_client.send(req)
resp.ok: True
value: 0.7 bar
